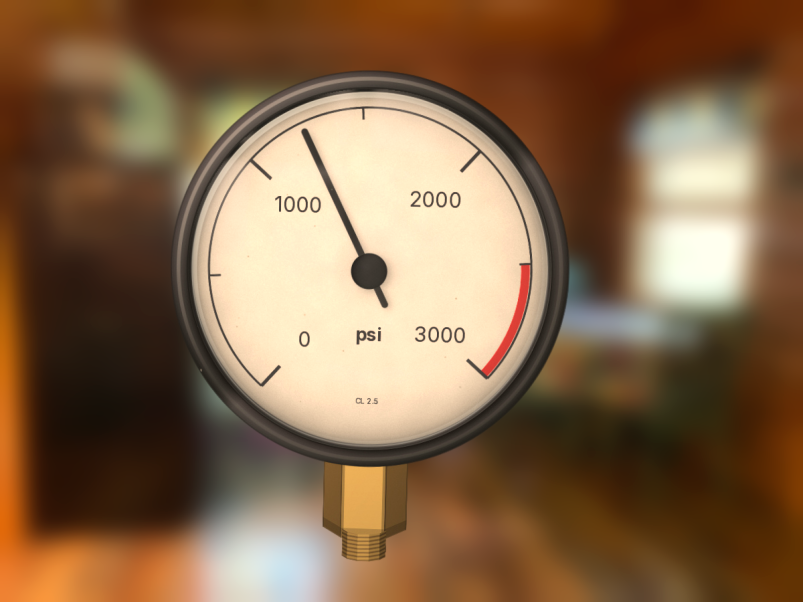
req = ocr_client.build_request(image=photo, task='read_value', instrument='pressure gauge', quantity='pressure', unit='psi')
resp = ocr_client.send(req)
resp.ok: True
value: 1250 psi
